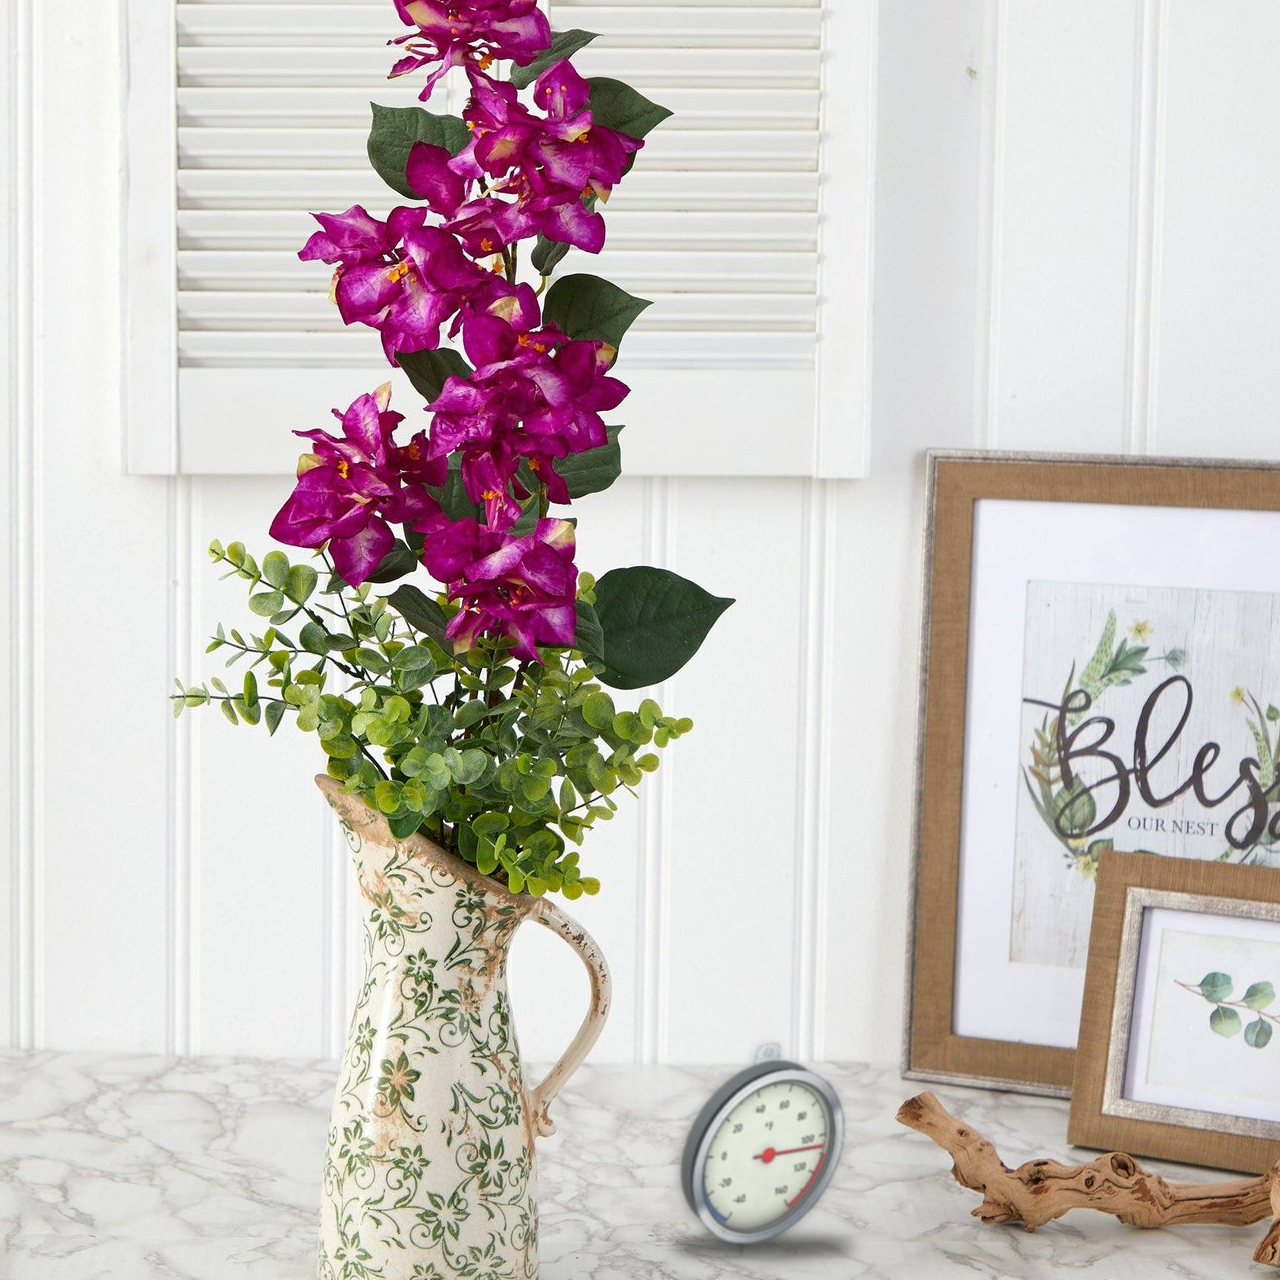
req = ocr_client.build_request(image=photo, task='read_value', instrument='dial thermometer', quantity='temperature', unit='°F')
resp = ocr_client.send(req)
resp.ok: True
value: 105 °F
